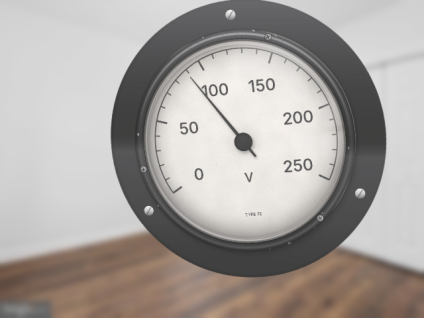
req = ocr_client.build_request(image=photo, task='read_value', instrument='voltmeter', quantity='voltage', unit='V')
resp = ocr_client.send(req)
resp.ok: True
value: 90 V
